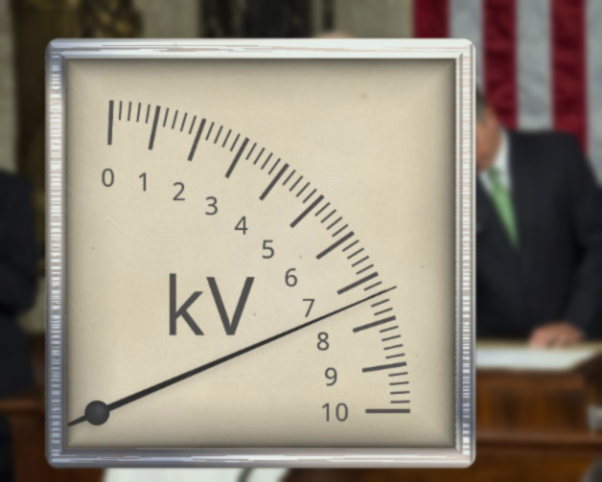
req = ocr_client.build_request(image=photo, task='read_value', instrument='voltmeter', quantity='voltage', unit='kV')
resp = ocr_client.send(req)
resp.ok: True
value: 7.4 kV
